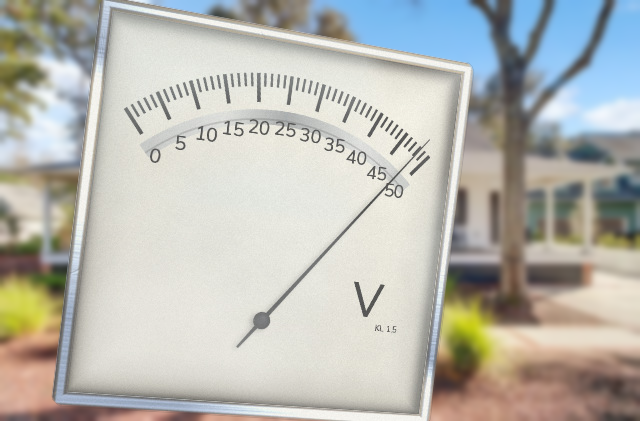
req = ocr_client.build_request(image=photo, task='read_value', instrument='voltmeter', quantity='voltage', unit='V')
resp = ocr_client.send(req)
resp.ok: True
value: 48 V
